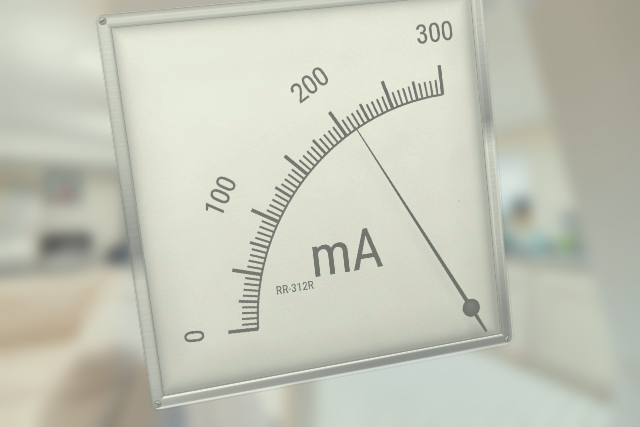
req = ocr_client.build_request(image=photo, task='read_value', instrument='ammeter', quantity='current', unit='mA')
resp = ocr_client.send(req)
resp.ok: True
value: 210 mA
